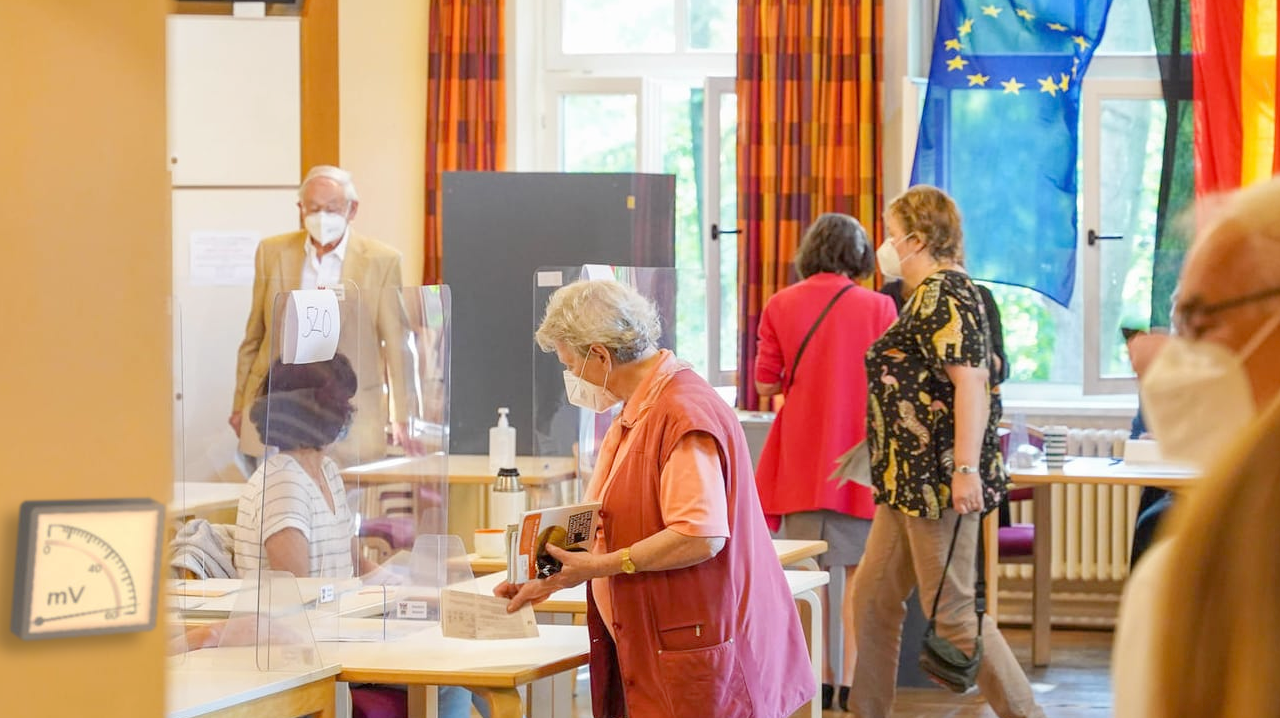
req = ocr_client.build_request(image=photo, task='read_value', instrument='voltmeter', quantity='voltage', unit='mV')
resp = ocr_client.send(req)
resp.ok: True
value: 58 mV
